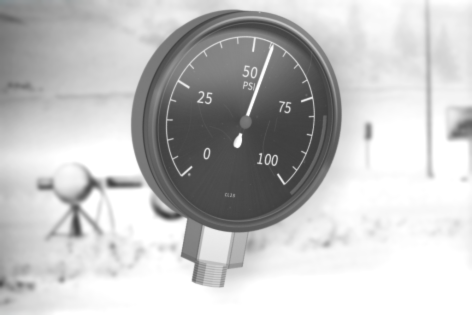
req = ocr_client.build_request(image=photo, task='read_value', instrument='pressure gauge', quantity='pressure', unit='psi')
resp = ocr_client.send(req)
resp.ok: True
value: 55 psi
